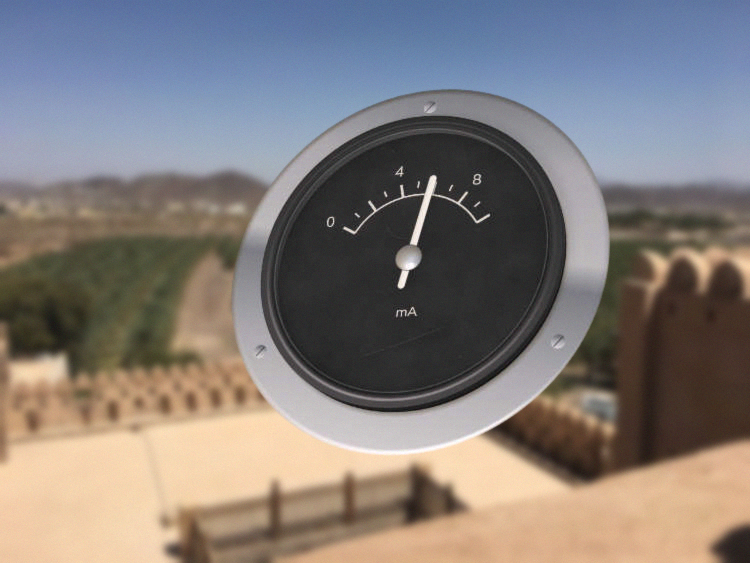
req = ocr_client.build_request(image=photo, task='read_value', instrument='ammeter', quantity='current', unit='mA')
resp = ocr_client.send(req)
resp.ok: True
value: 6 mA
